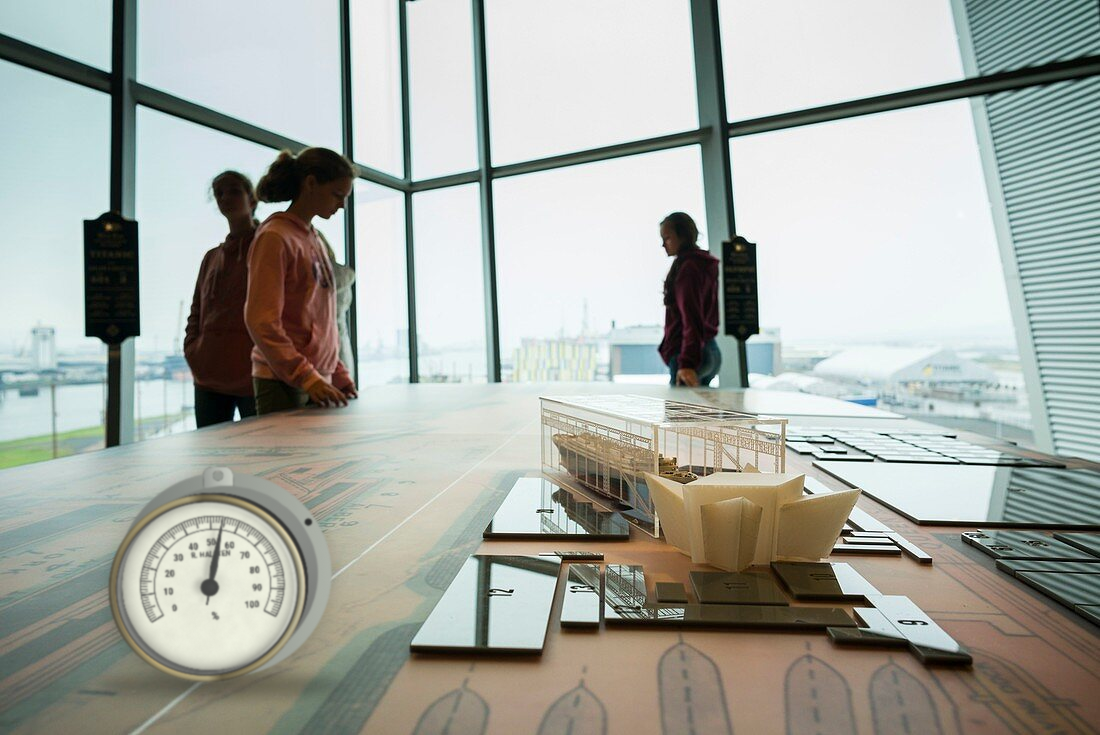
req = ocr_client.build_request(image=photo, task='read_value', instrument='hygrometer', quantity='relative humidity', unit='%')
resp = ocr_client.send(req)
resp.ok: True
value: 55 %
